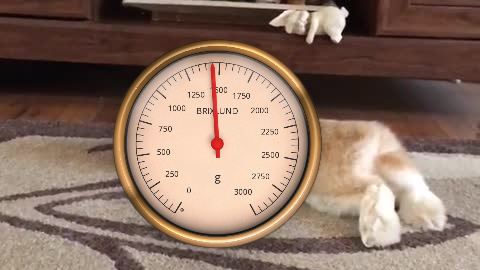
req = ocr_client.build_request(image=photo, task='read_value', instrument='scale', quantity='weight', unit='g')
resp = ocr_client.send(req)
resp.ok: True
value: 1450 g
